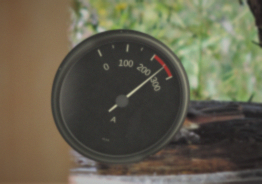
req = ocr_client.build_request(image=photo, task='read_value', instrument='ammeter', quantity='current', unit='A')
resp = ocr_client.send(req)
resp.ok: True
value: 250 A
